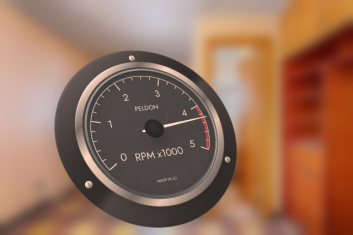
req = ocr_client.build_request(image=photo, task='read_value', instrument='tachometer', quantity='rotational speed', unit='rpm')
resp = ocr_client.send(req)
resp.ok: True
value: 4300 rpm
